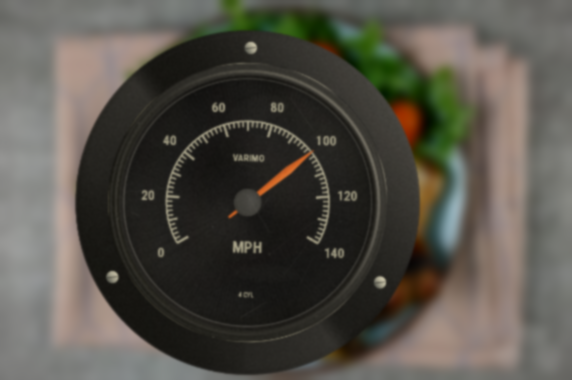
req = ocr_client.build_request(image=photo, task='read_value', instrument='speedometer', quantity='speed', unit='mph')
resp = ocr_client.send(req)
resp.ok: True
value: 100 mph
